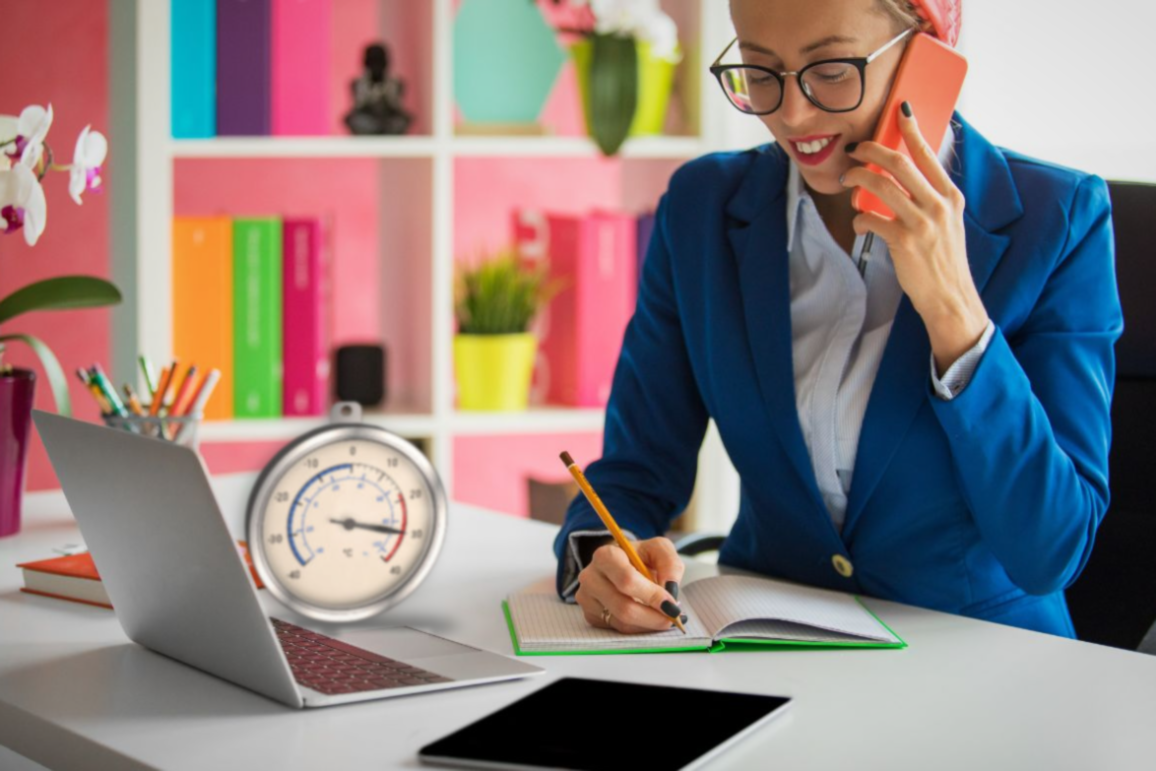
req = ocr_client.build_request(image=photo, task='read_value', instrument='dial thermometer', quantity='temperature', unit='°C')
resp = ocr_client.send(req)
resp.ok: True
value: 30 °C
